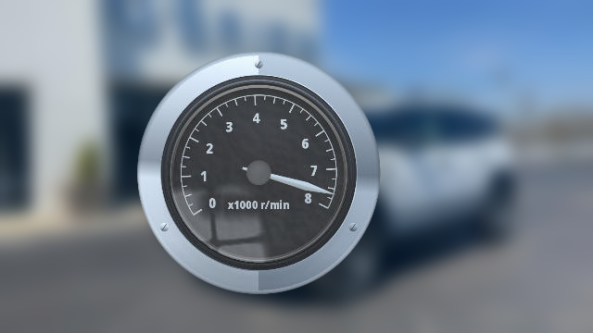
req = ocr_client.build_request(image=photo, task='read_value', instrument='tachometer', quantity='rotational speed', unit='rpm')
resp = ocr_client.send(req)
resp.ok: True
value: 7625 rpm
